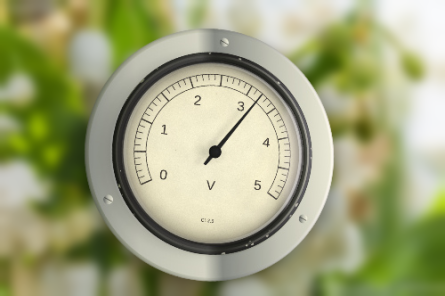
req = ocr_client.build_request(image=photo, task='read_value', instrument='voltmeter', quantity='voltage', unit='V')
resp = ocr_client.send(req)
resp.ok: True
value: 3.2 V
